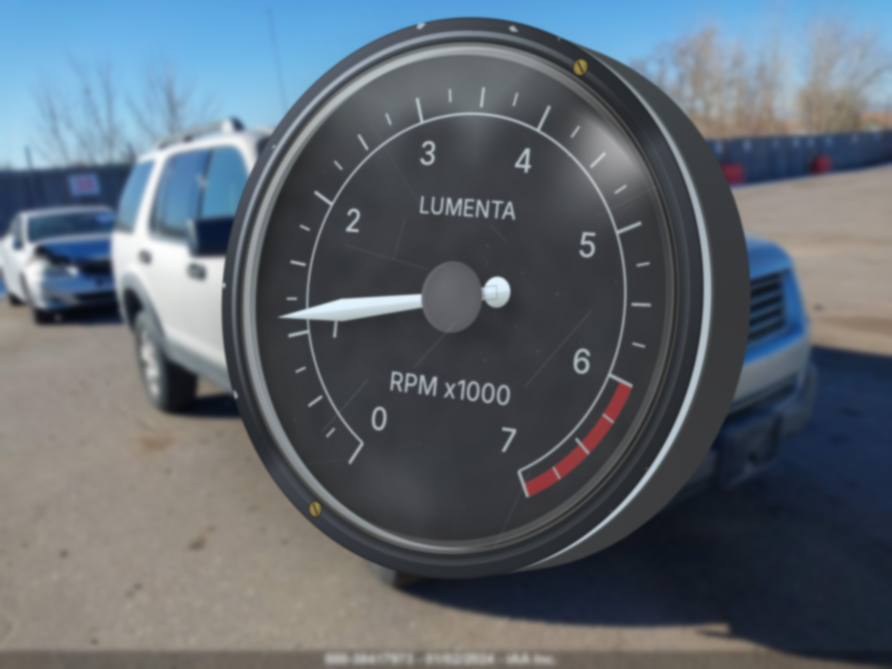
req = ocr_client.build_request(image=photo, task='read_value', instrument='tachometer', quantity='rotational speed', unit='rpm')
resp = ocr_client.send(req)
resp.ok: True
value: 1125 rpm
